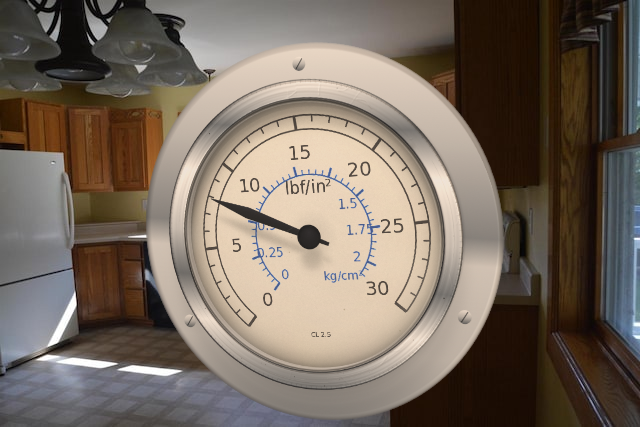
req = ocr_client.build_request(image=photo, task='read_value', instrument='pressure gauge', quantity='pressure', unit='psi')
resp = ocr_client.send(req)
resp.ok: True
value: 8 psi
